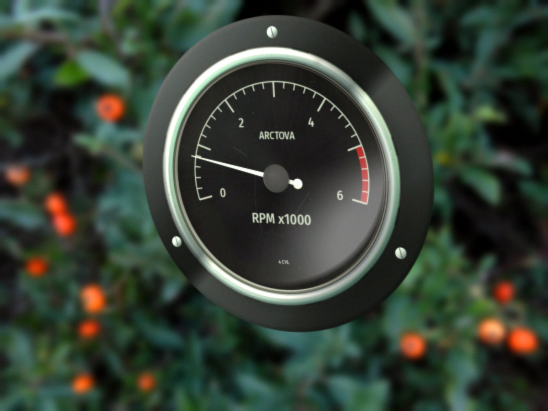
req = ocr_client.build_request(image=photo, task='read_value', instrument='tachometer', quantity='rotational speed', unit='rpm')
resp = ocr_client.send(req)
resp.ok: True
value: 800 rpm
